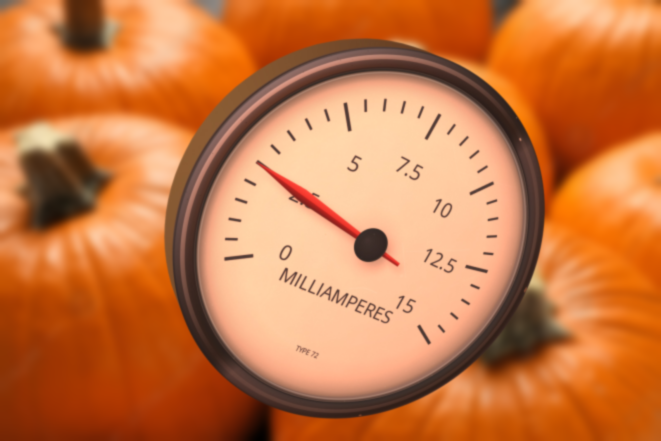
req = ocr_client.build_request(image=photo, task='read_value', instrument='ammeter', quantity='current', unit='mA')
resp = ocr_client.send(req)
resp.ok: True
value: 2.5 mA
